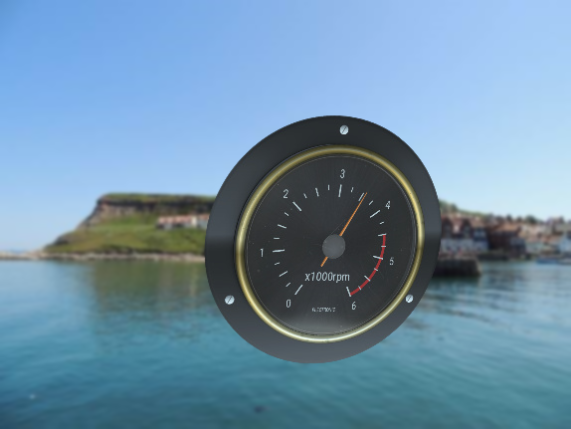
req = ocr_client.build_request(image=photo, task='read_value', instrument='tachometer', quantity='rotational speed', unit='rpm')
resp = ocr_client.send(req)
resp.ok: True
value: 3500 rpm
